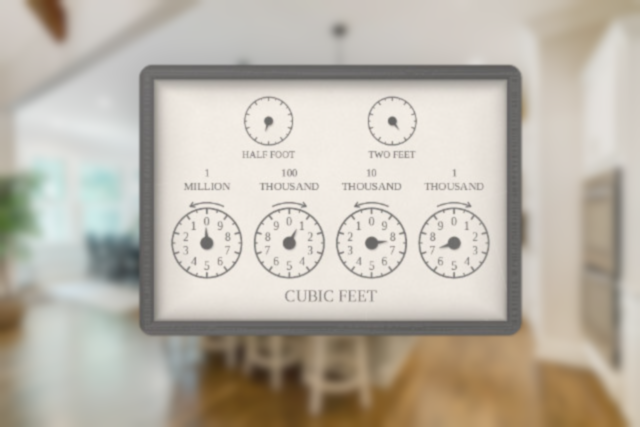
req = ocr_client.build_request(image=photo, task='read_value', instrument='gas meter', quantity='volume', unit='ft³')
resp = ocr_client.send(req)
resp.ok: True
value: 7700 ft³
